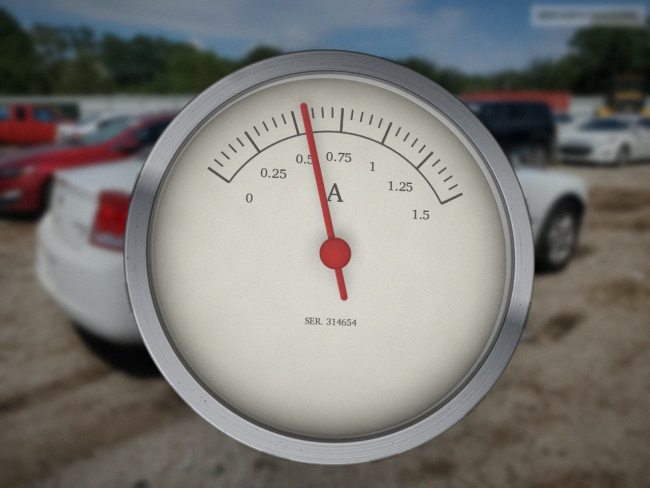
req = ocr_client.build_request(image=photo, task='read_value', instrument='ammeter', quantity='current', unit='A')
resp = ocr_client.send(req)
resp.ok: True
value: 0.55 A
